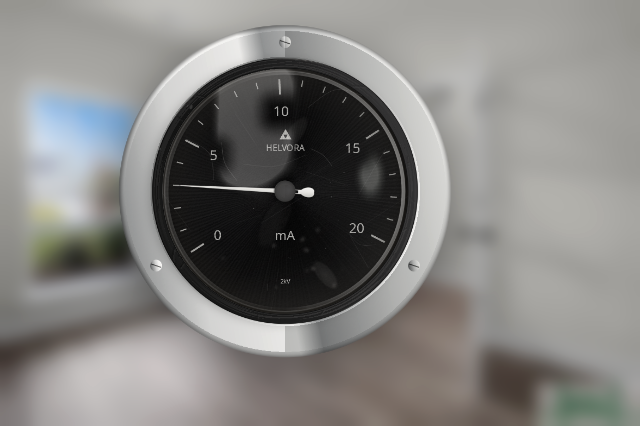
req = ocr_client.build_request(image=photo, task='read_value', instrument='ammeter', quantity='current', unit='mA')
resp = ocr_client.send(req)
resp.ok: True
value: 3 mA
